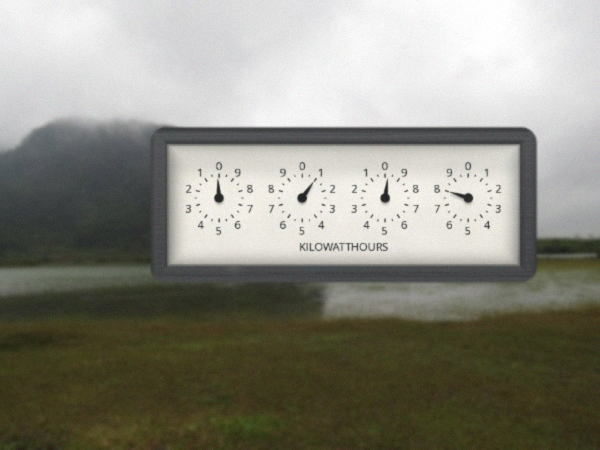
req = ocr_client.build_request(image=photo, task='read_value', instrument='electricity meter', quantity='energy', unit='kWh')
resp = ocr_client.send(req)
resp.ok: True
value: 98 kWh
